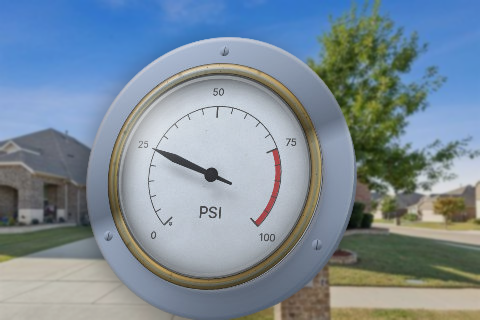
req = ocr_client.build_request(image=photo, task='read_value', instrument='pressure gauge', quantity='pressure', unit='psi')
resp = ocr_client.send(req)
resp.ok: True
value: 25 psi
